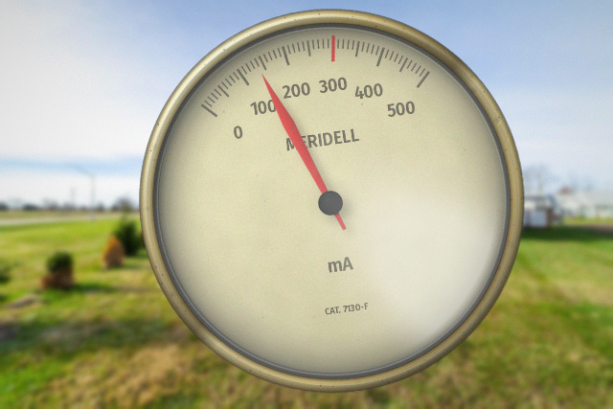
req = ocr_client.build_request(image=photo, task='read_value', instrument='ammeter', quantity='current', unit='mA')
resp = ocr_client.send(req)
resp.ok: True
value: 140 mA
